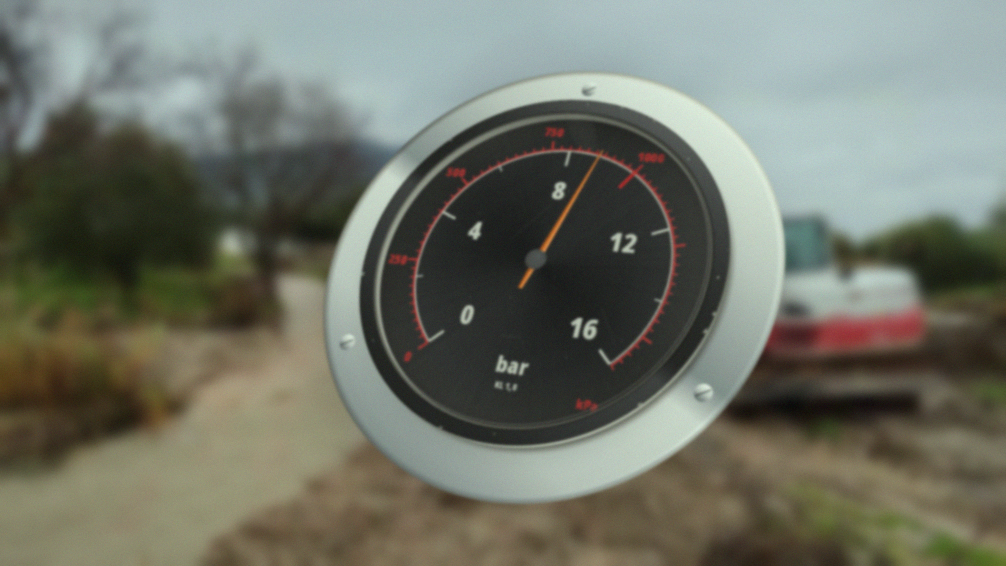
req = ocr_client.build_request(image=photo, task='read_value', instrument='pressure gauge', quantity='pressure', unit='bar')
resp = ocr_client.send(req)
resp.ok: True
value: 9 bar
